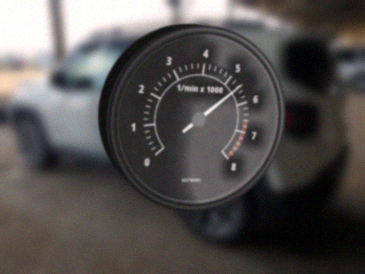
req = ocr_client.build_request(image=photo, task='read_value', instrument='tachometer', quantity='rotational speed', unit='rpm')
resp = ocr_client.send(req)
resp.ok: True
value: 5400 rpm
